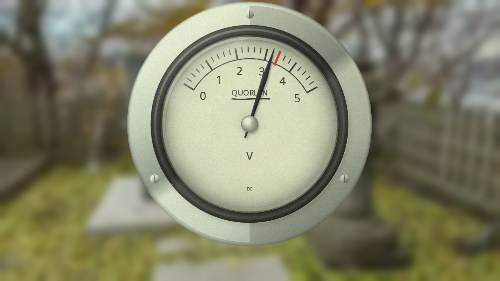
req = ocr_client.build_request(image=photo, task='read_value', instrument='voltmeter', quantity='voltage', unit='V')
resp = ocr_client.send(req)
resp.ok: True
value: 3.2 V
